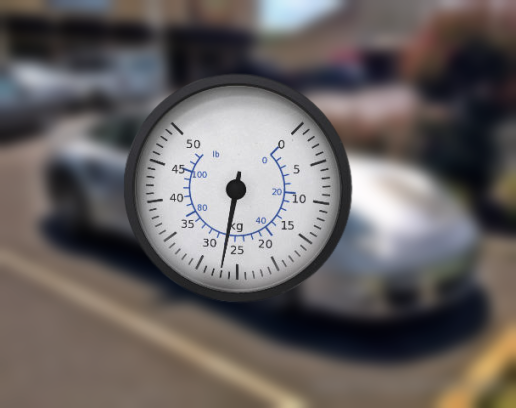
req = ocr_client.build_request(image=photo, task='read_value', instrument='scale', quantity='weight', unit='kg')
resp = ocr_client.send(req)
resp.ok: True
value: 27 kg
